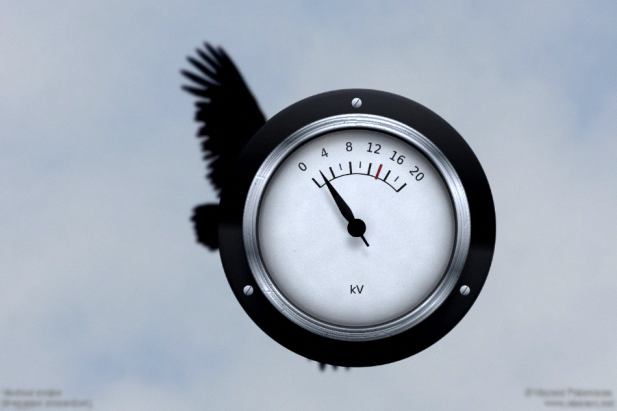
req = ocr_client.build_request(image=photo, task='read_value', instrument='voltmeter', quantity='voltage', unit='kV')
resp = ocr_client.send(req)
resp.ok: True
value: 2 kV
